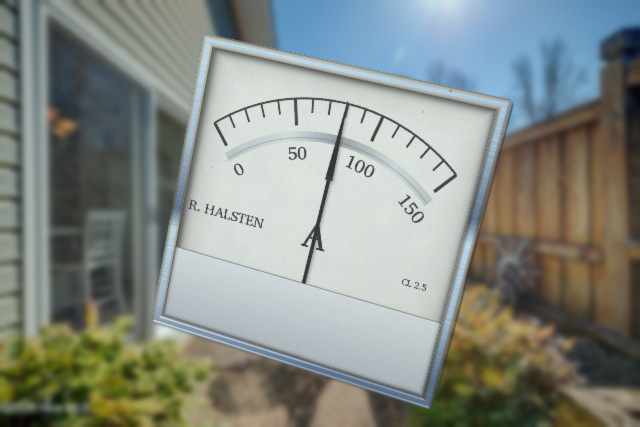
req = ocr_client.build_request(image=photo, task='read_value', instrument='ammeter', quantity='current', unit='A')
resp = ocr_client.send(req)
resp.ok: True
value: 80 A
